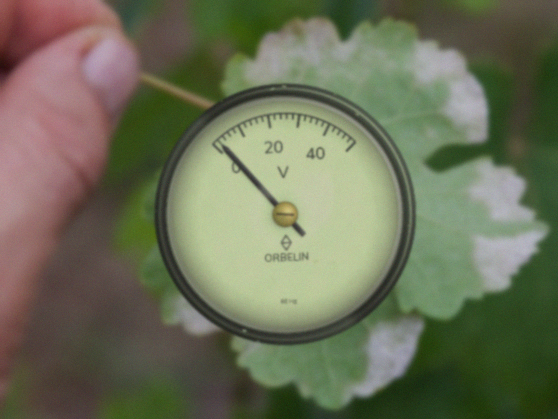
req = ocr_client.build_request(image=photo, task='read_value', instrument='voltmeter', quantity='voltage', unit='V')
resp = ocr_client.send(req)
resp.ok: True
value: 2 V
